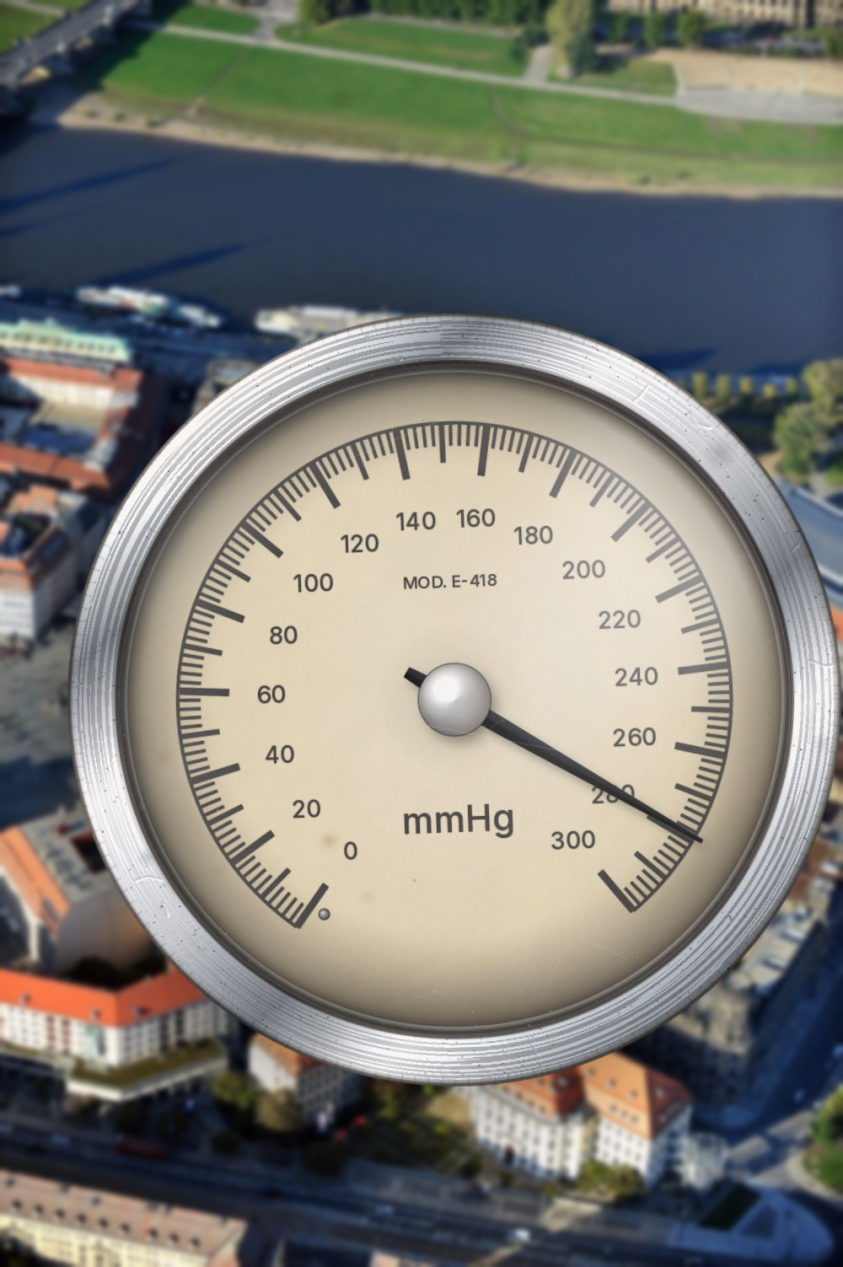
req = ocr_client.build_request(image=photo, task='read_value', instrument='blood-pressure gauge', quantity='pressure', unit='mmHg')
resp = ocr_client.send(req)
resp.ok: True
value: 279 mmHg
